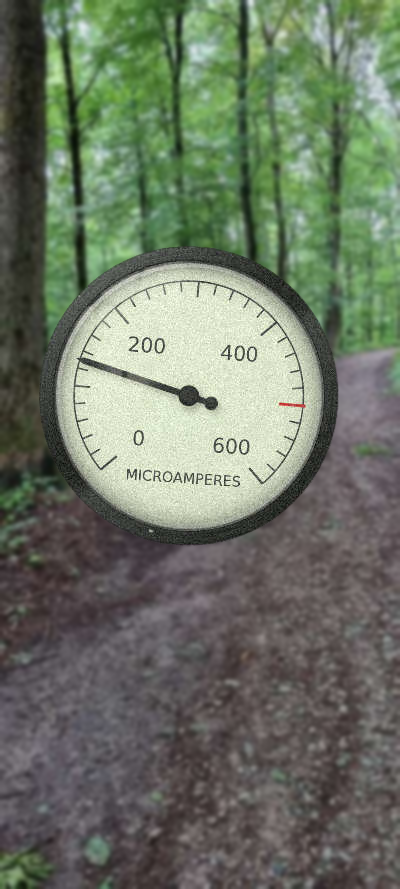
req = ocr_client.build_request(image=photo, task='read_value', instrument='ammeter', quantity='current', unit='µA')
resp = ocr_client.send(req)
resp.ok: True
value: 130 µA
